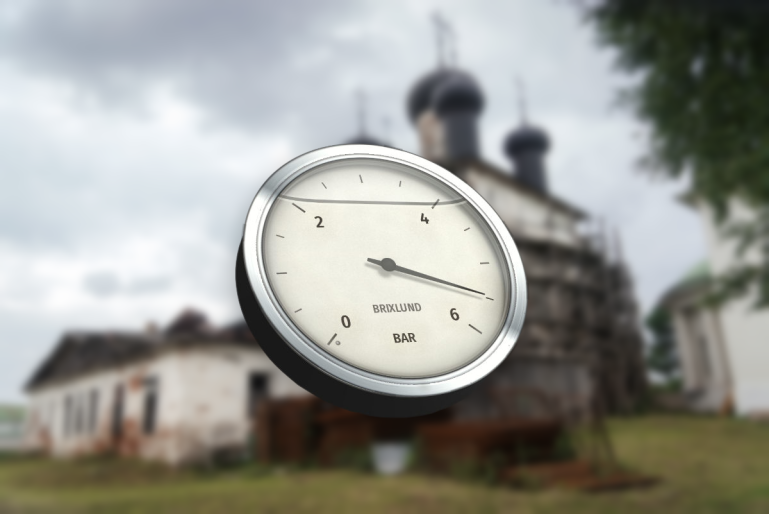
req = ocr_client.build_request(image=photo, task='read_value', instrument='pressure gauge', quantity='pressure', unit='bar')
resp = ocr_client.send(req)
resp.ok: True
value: 5.5 bar
